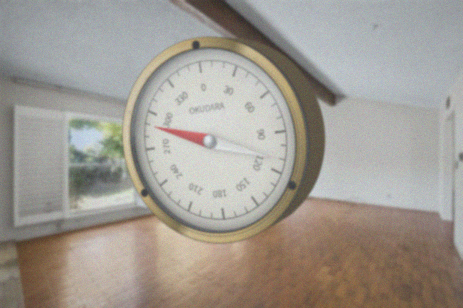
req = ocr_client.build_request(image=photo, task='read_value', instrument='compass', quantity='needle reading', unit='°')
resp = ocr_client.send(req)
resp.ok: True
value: 290 °
